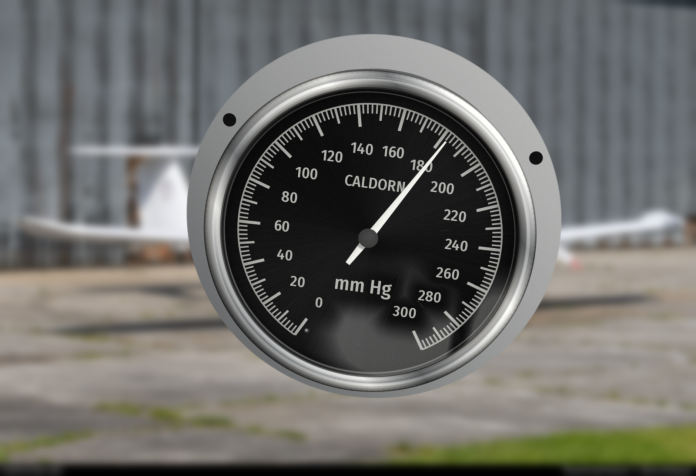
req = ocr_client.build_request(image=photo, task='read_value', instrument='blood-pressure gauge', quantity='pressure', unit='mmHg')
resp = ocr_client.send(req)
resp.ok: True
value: 182 mmHg
